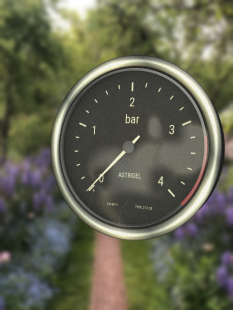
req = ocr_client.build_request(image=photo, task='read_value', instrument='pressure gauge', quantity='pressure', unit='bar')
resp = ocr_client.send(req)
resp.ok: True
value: 0 bar
